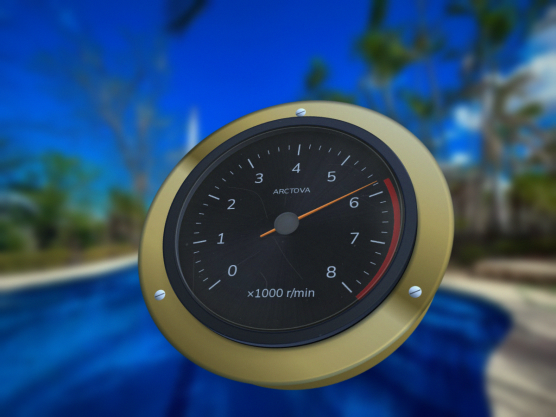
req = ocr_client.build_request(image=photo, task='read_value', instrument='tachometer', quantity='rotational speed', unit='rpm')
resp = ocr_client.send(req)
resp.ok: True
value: 5800 rpm
